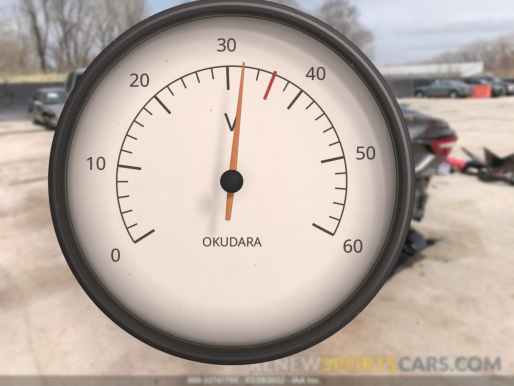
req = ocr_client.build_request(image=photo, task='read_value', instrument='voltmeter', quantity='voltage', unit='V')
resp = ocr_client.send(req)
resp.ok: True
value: 32 V
